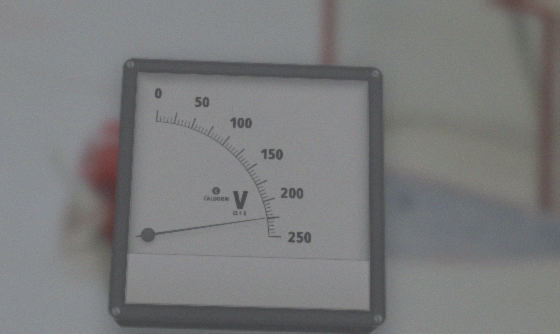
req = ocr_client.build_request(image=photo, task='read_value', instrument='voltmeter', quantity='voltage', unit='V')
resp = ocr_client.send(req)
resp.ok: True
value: 225 V
